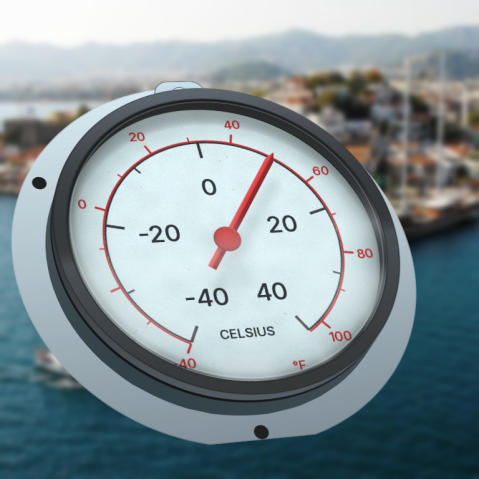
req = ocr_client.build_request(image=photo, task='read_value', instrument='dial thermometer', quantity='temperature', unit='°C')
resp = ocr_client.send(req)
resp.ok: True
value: 10 °C
